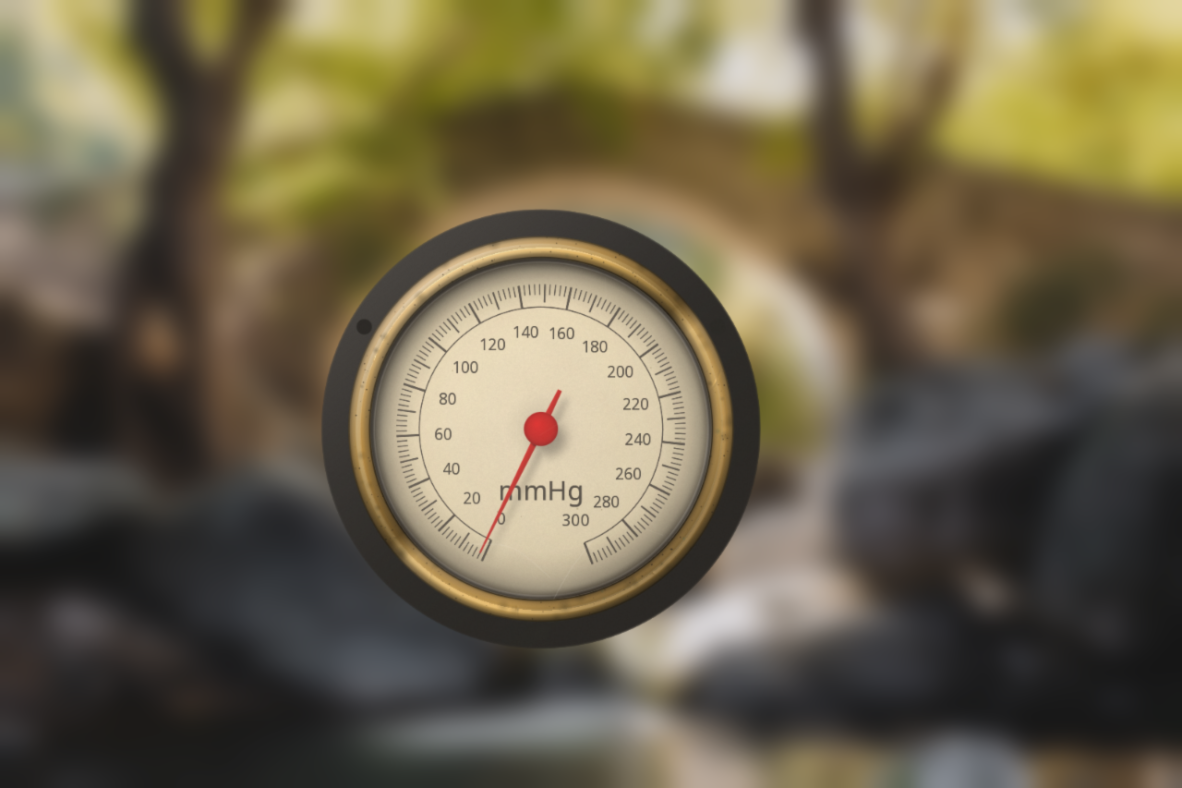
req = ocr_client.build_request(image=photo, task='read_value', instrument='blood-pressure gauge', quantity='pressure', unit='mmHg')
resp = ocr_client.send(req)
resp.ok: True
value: 2 mmHg
